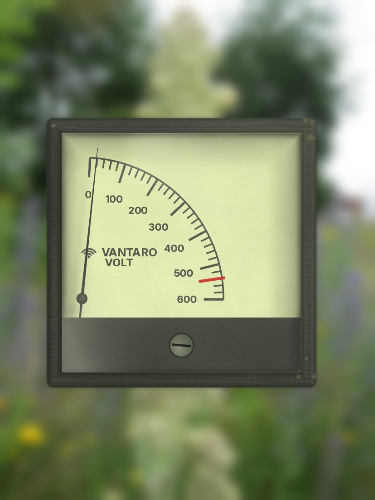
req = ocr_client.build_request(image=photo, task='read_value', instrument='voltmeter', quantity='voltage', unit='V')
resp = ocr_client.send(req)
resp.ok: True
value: 20 V
